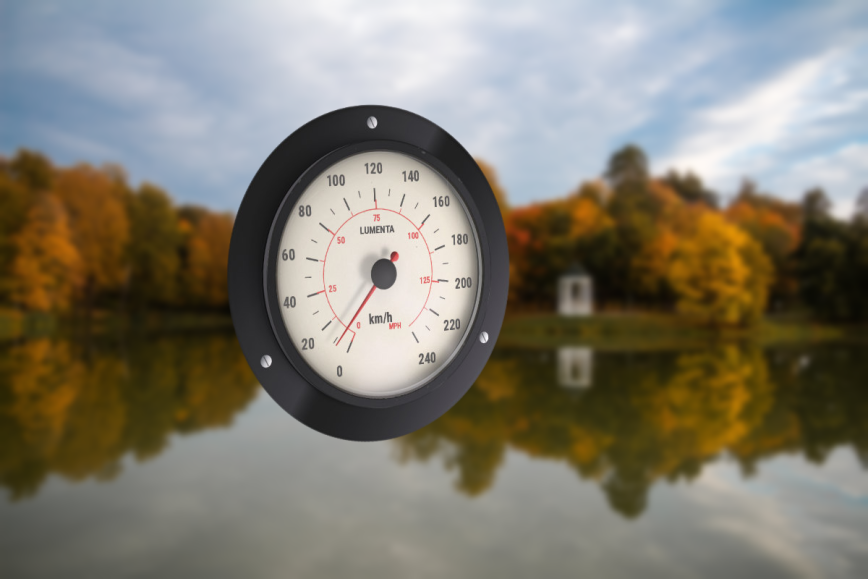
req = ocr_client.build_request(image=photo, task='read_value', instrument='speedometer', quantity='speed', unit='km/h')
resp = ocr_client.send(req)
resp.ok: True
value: 10 km/h
